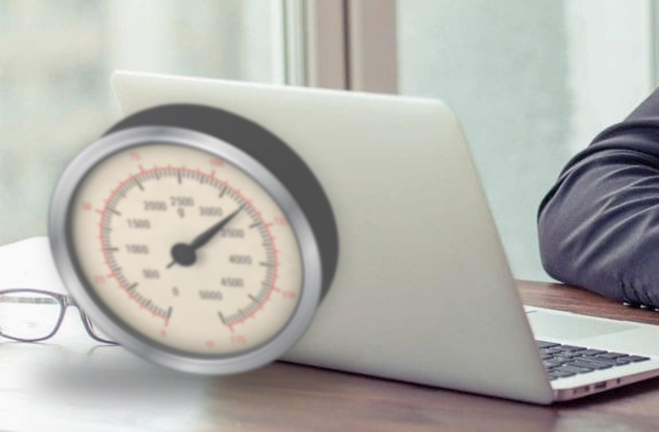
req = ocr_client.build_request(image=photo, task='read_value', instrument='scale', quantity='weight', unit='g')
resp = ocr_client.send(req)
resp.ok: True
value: 3250 g
